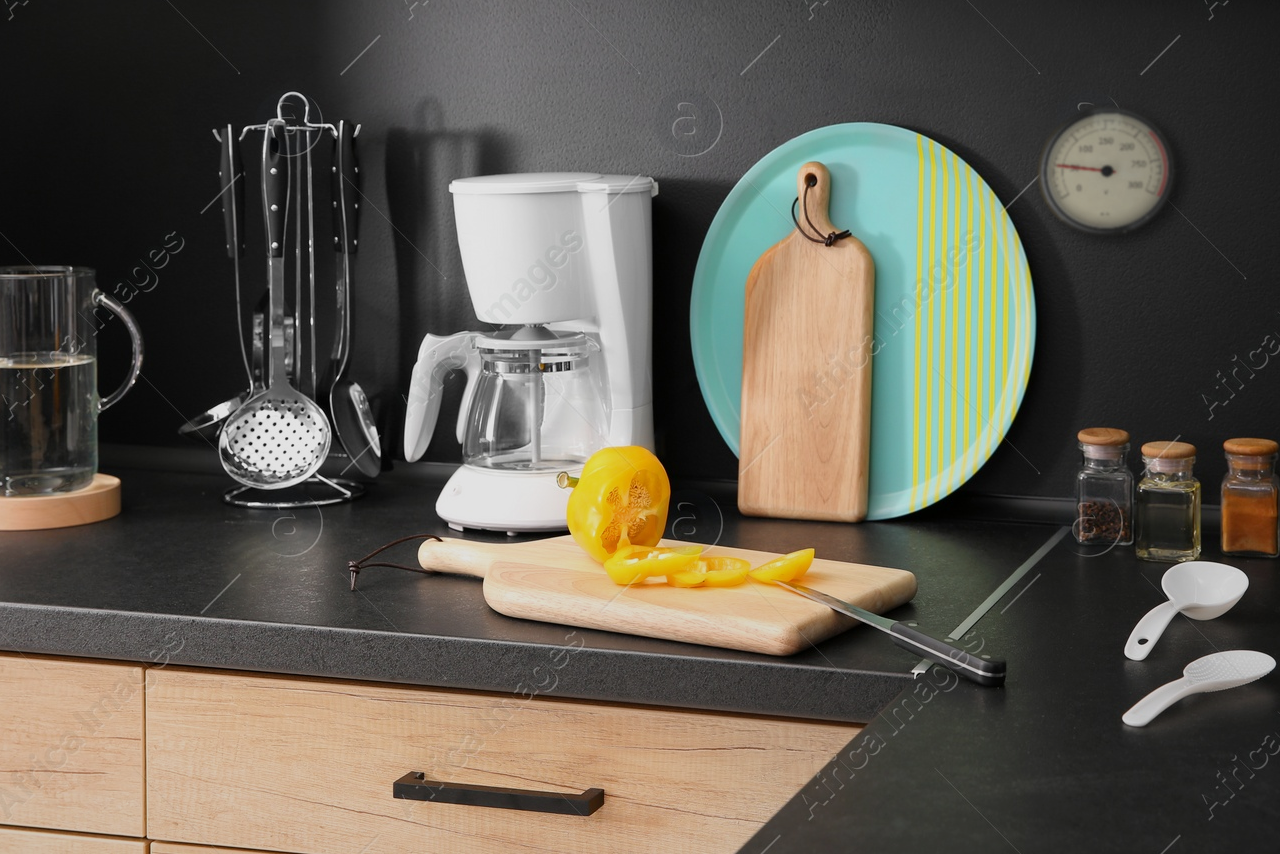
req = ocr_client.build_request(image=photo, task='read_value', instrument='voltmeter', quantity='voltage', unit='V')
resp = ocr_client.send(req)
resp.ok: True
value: 50 V
